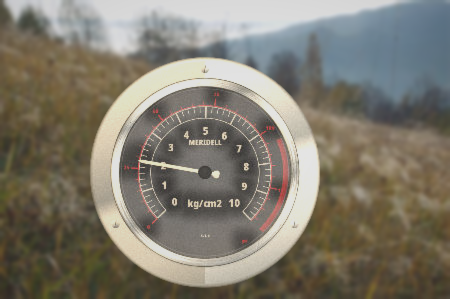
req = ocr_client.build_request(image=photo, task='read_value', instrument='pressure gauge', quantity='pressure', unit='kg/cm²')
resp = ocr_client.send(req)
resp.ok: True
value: 2 kg/cm²
